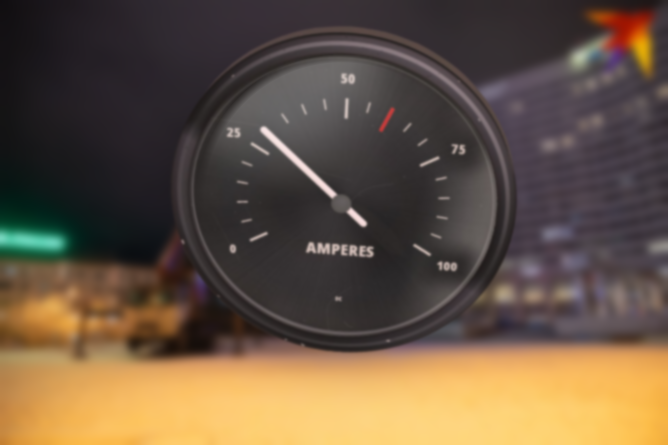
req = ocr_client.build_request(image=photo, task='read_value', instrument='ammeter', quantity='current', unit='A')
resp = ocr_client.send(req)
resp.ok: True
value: 30 A
